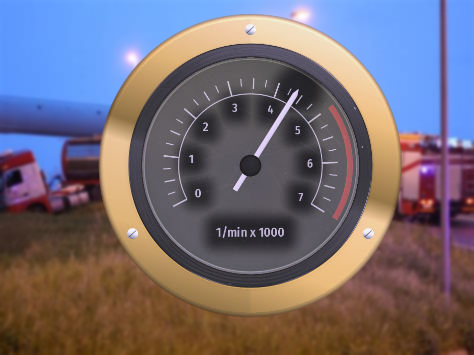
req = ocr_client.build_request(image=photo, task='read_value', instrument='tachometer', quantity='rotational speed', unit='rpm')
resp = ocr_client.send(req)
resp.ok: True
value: 4375 rpm
